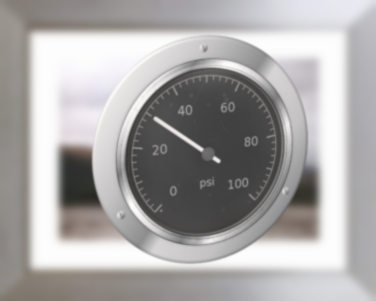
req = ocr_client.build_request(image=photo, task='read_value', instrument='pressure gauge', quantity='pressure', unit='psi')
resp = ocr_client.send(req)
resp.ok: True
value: 30 psi
